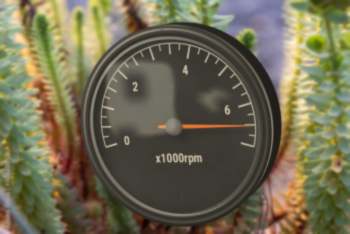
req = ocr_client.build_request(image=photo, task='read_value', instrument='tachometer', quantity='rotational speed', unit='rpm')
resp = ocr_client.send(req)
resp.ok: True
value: 6500 rpm
